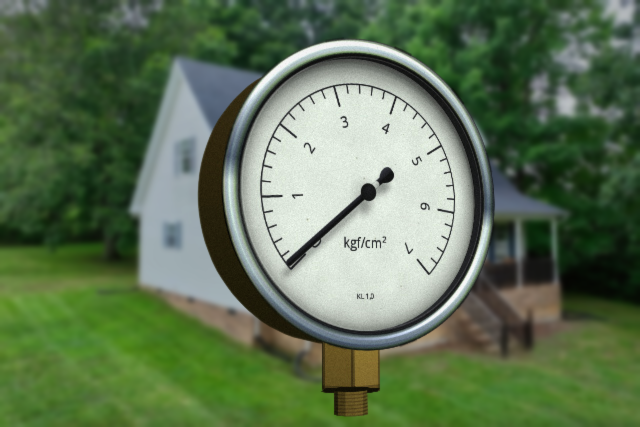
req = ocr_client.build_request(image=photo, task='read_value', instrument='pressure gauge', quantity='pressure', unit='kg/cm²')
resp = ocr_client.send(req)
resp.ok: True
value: 0.1 kg/cm²
